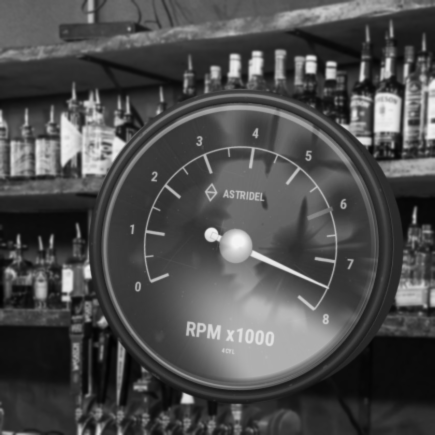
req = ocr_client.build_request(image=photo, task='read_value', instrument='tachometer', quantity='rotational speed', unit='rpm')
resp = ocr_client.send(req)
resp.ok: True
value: 7500 rpm
